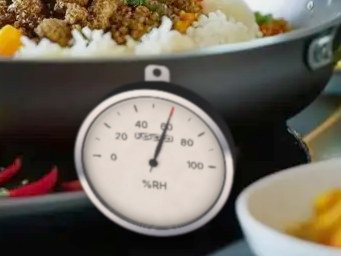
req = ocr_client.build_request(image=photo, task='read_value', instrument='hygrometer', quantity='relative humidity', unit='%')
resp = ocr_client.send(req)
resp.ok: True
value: 60 %
